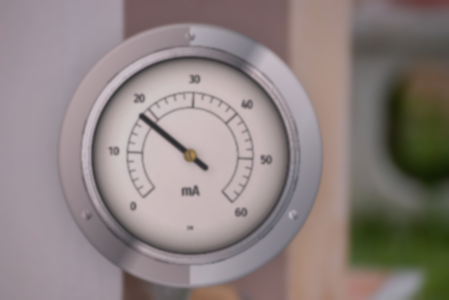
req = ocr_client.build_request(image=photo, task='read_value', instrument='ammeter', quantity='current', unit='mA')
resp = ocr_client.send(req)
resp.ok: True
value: 18 mA
